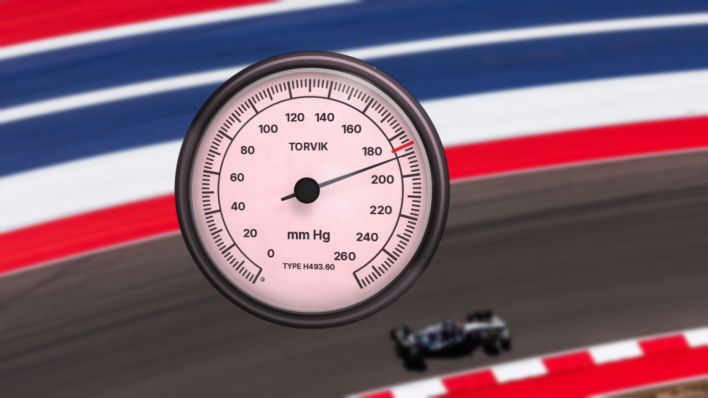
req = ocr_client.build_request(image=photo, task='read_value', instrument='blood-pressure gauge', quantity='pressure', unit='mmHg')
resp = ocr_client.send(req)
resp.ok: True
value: 190 mmHg
